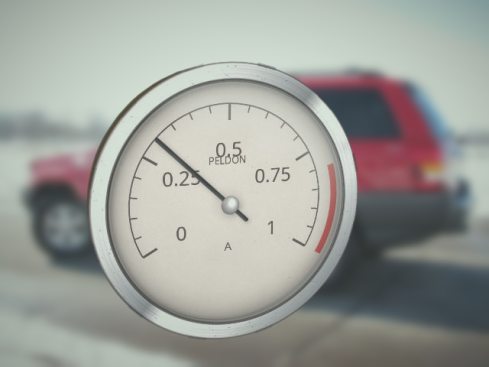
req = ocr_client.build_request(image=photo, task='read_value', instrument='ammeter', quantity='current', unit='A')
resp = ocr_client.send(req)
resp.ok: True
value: 0.3 A
